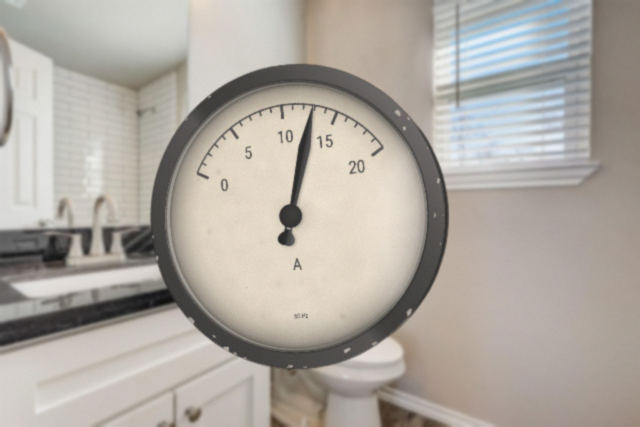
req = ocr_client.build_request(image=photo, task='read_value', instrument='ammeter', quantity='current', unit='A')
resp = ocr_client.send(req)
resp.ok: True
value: 13 A
